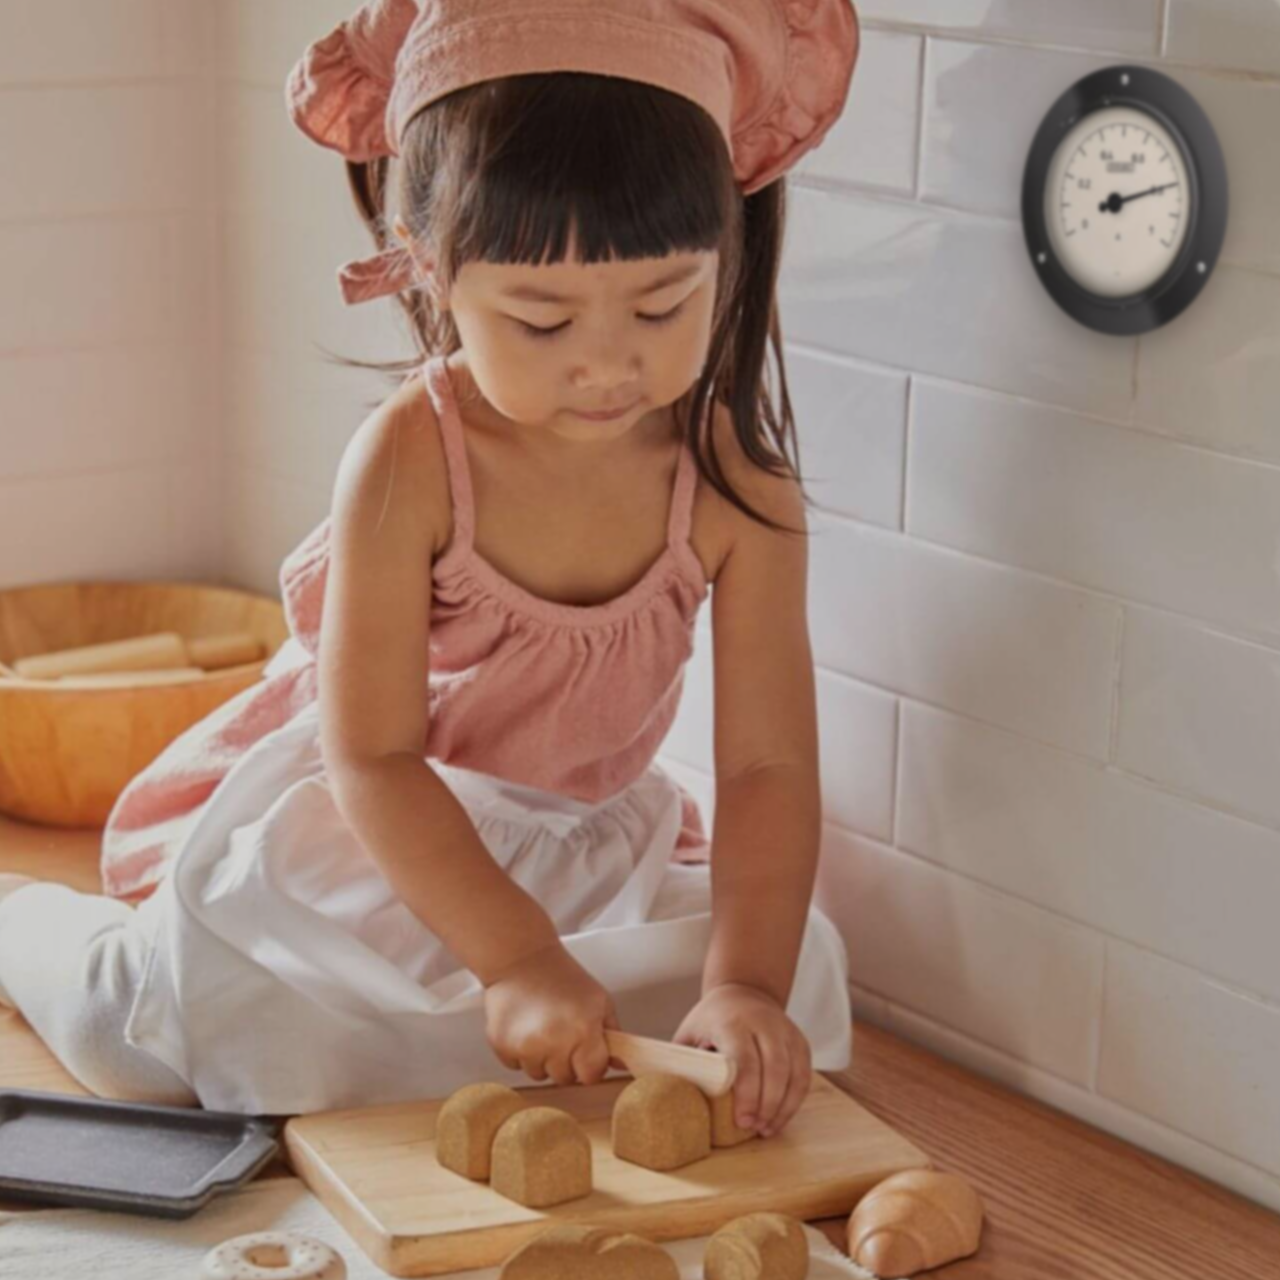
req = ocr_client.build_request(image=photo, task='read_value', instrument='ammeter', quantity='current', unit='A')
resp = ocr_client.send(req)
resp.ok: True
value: 0.8 A
